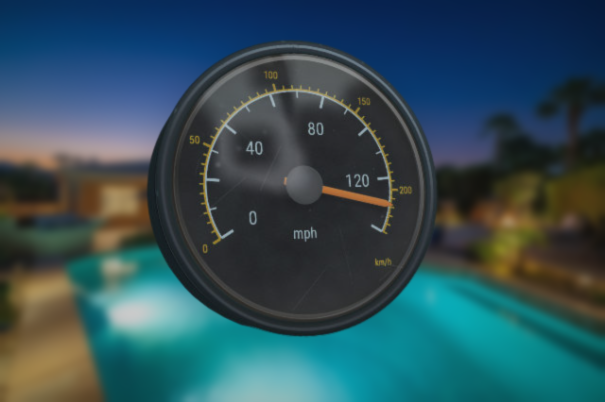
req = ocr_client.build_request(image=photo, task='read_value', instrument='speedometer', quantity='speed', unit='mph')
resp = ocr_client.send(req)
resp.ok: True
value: 130 mph
